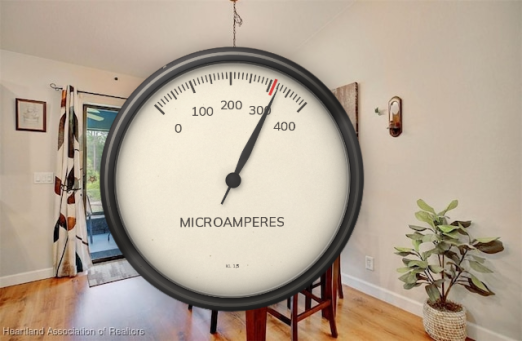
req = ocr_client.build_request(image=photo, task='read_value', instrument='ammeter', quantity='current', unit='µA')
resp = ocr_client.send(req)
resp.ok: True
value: 320 µA
